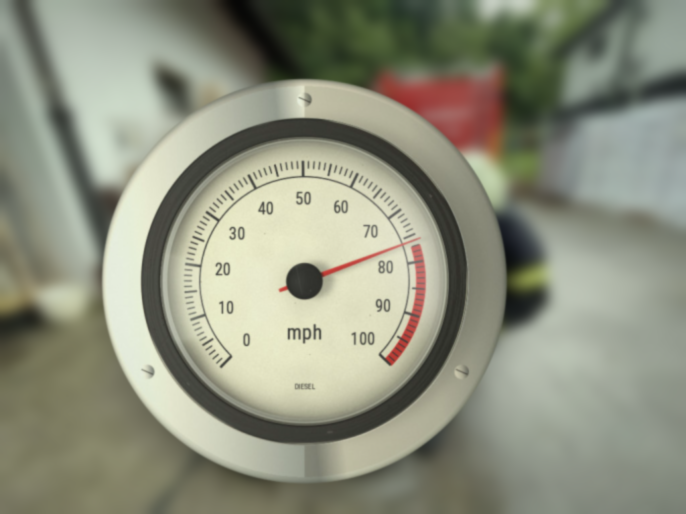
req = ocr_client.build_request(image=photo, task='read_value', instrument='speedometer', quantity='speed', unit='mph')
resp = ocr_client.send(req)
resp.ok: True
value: 76 mph
